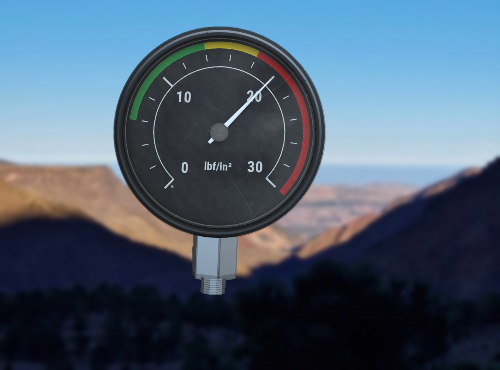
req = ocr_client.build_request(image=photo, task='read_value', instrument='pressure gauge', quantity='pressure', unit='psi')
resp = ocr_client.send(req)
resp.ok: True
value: 20 psi
